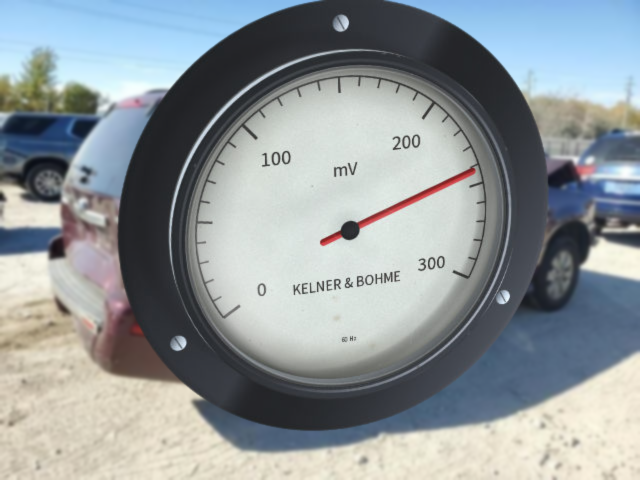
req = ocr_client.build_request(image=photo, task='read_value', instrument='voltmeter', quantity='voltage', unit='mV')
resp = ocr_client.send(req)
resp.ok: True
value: 240 mV
